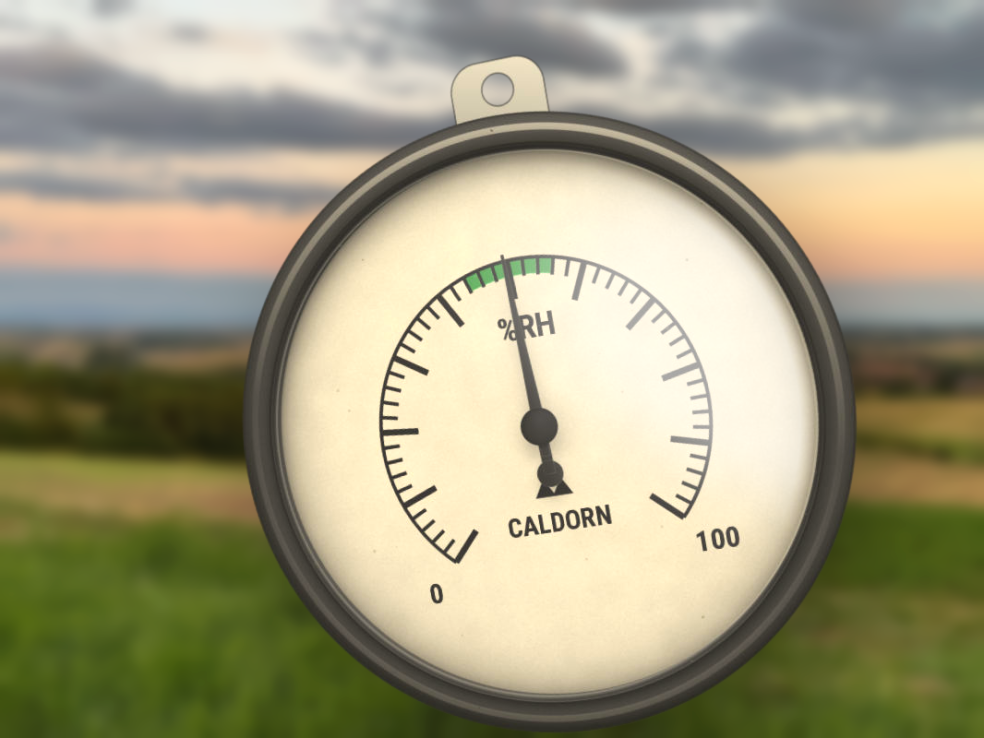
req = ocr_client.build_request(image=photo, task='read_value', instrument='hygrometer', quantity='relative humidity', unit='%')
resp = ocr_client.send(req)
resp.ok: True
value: 50 %
